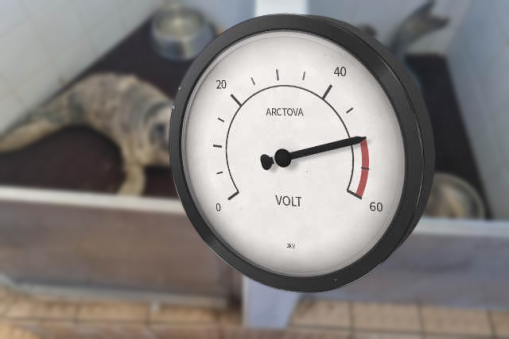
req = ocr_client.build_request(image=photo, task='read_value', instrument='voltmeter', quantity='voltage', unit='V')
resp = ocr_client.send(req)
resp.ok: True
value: 50 V
